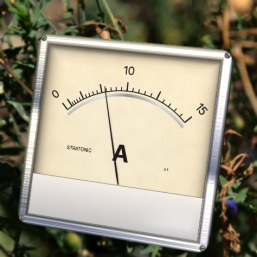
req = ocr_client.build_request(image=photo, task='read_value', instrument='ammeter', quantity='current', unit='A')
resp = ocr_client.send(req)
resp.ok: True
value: 8 A
